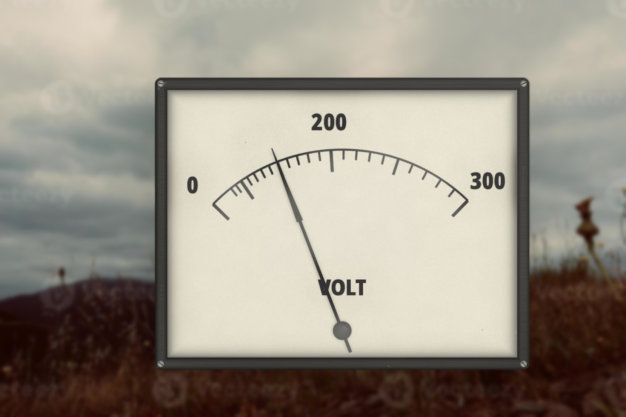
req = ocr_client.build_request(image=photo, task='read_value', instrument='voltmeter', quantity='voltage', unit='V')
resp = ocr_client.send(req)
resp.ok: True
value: 150 V
